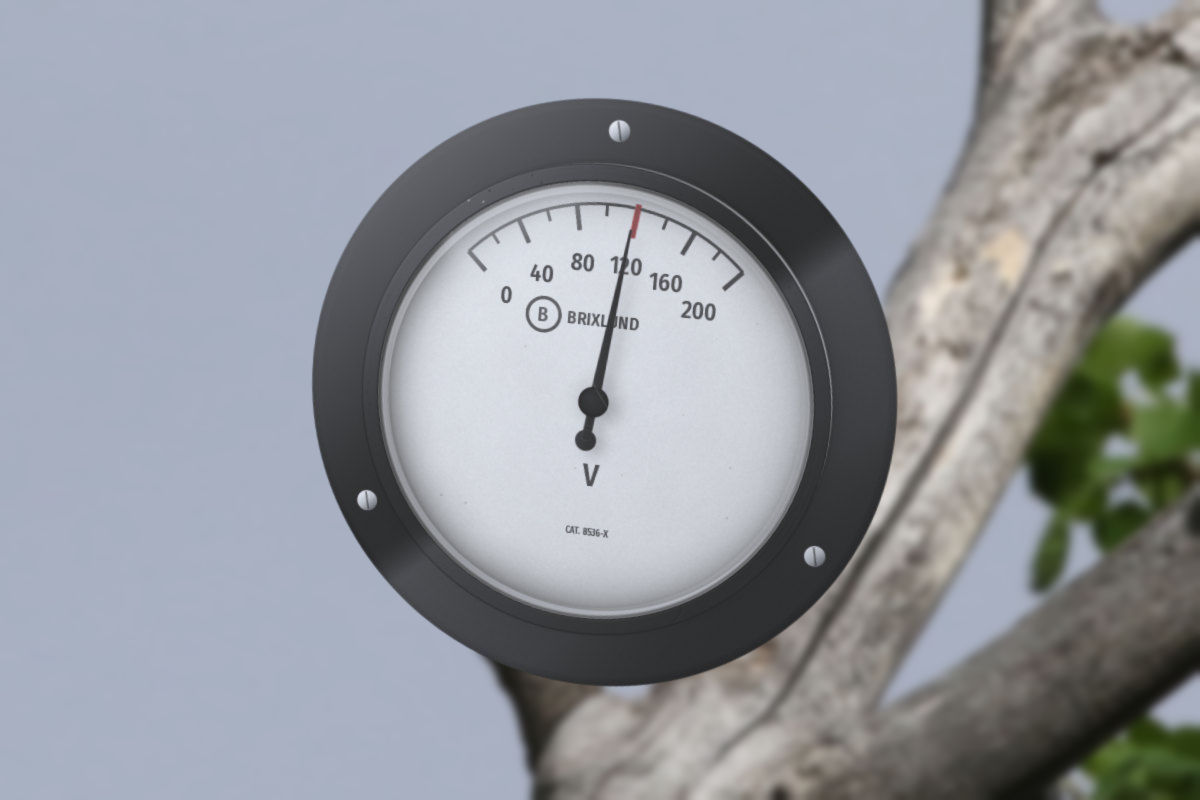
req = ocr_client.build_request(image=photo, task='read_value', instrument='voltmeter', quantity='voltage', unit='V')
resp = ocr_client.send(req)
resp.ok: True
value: 120 V
